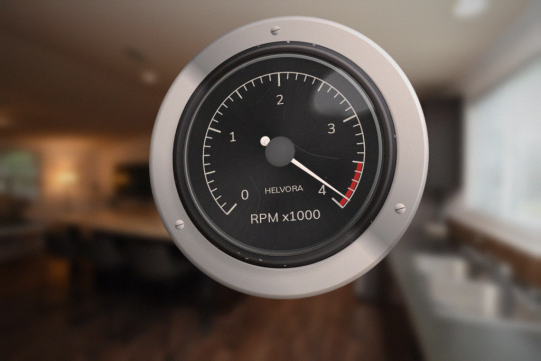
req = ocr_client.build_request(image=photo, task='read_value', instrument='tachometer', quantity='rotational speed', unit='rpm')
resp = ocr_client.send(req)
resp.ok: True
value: 3900 rpm
